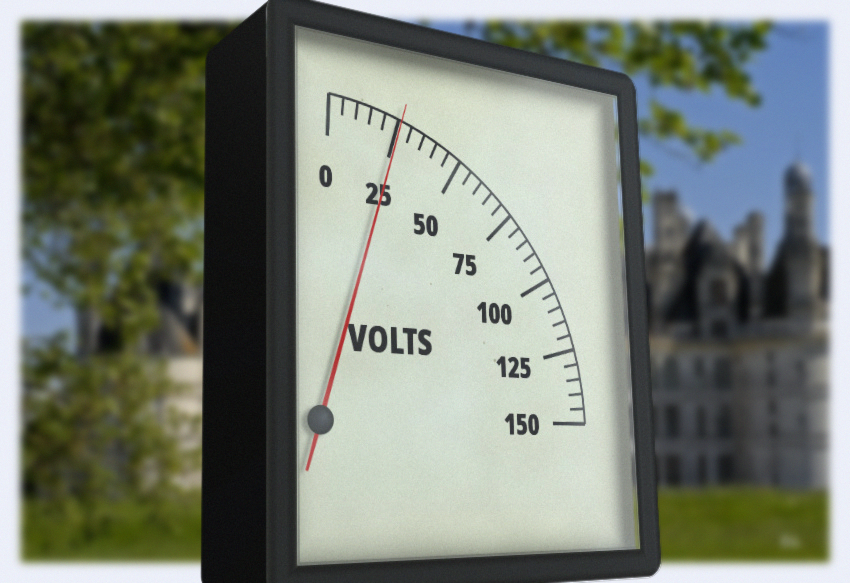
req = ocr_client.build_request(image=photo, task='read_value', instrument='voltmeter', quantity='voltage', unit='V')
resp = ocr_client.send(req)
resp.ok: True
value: 25 V
